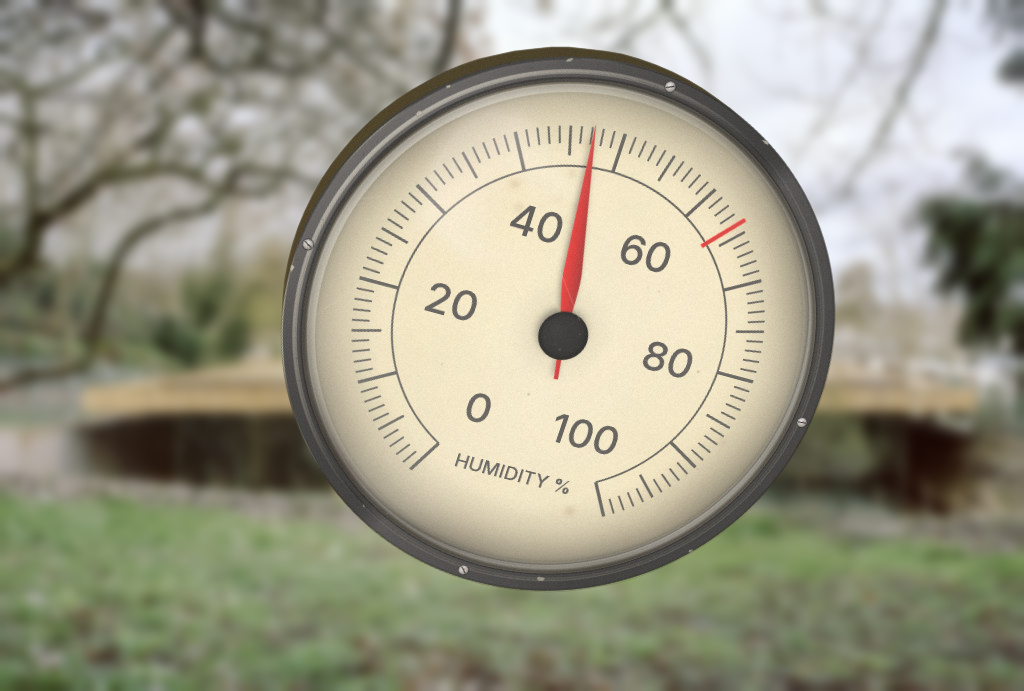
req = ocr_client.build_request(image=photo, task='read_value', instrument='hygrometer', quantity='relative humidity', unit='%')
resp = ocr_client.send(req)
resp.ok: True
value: 47 %
